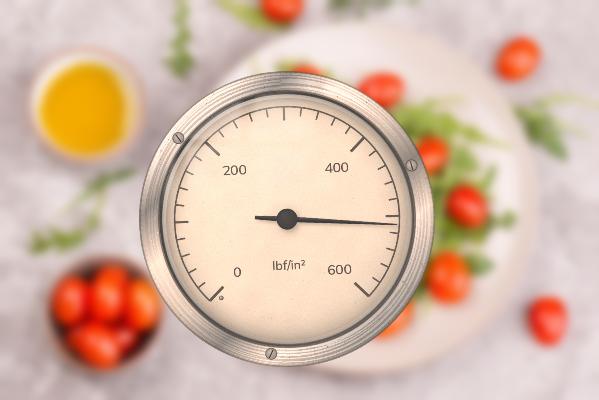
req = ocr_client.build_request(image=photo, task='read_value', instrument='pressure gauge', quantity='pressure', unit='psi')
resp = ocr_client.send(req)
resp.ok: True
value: 510 psi
